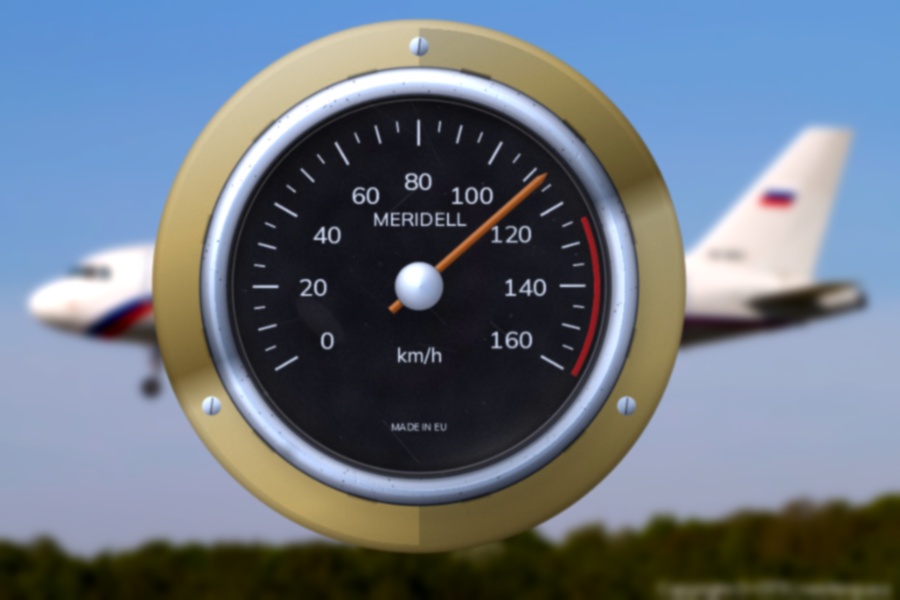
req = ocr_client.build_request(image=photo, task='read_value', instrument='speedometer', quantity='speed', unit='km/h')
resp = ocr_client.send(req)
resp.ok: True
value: 112.5 km/h
